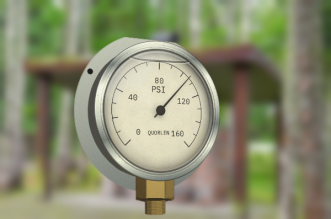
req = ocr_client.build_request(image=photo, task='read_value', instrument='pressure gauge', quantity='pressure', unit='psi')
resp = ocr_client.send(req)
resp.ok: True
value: 105 psi
